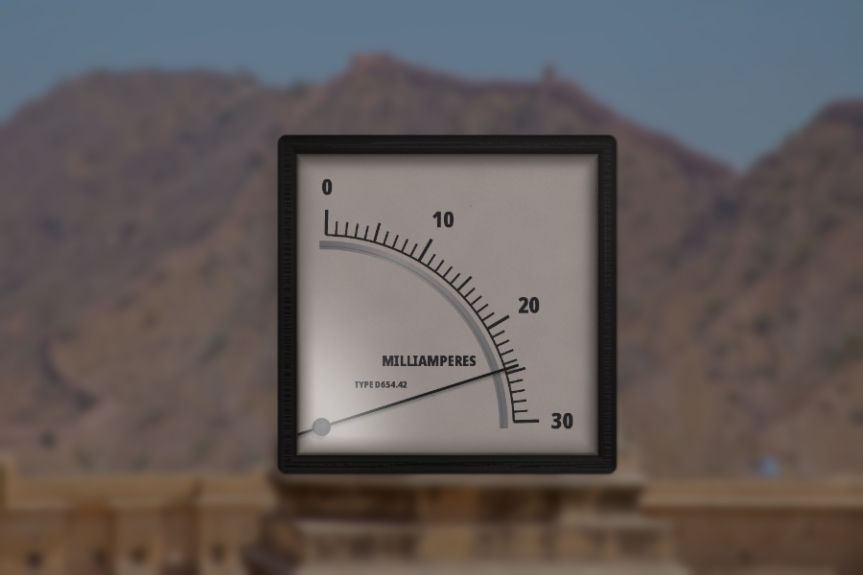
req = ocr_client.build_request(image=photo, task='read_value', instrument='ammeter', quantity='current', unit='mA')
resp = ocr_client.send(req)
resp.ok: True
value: 24.5 mA
